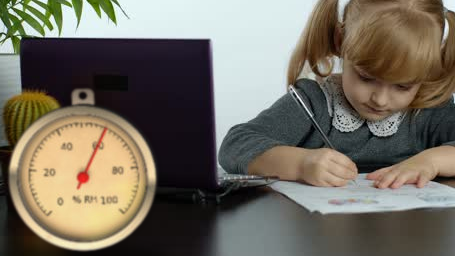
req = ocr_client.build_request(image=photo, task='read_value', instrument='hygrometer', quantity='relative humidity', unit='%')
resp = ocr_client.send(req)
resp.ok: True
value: 60 %
